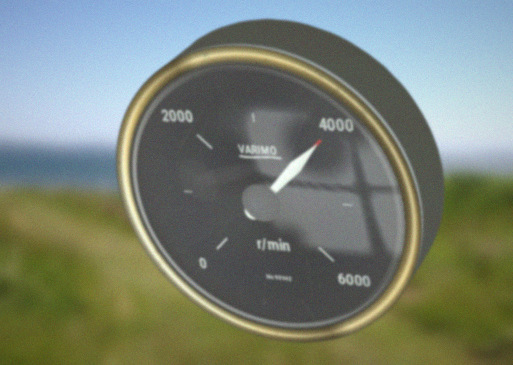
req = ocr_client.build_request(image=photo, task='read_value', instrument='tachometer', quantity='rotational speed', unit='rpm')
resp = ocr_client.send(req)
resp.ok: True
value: 4000 rpm
